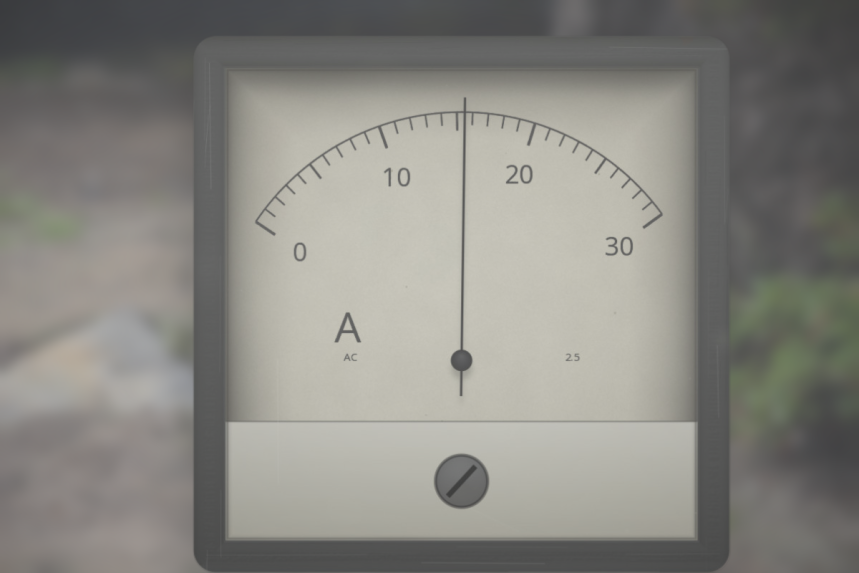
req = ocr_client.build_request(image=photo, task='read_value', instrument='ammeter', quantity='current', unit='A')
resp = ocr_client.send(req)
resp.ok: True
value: 15.5 A
